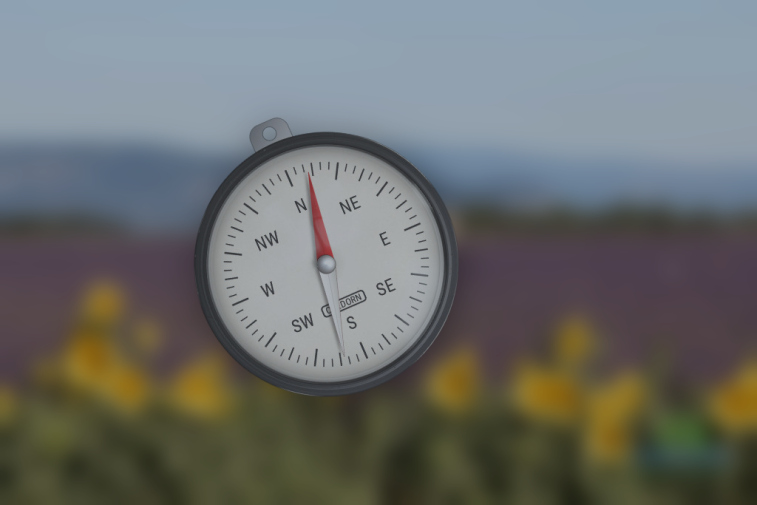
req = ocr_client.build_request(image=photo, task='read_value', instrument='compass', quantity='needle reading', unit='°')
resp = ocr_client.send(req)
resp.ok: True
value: 12.5 °
